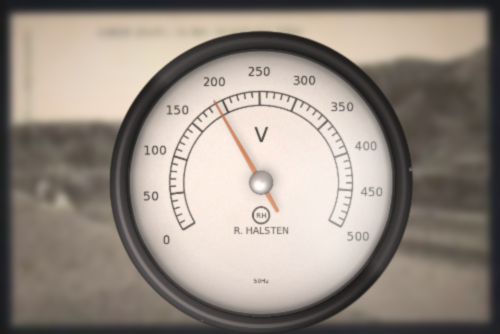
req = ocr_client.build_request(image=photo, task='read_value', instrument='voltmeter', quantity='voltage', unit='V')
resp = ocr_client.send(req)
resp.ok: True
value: 190 V
